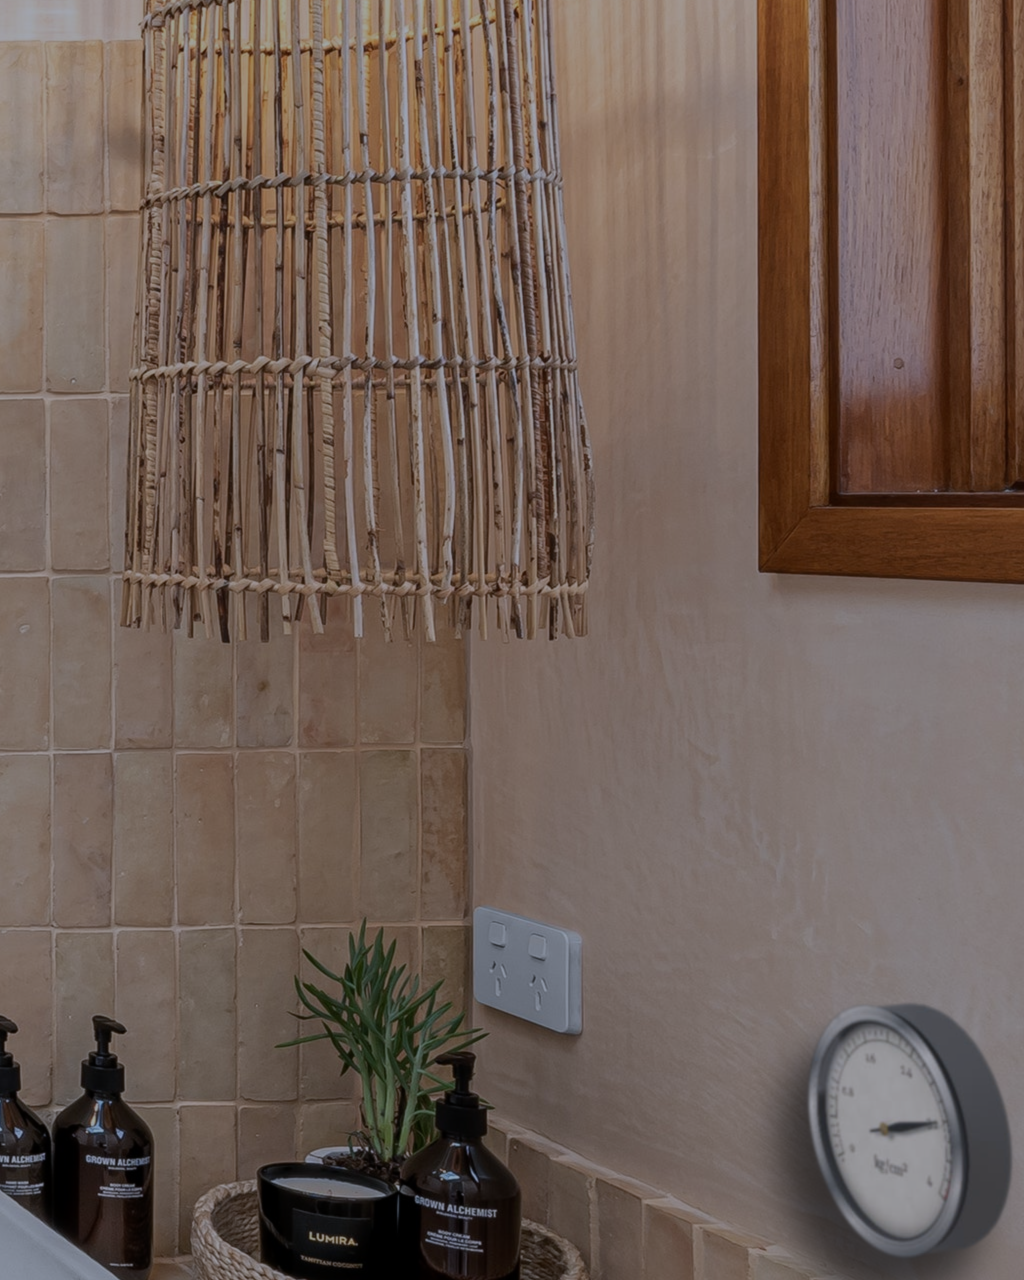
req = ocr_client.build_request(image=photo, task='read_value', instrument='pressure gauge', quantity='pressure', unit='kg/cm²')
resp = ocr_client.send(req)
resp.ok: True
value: 3.2 kg/cm²
